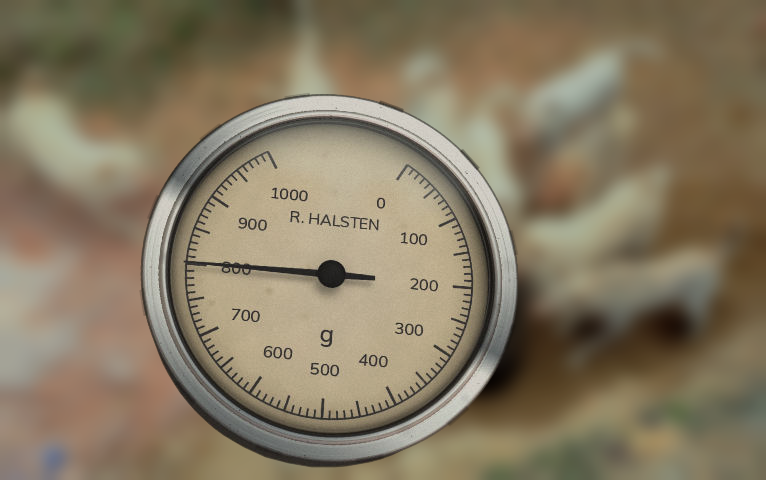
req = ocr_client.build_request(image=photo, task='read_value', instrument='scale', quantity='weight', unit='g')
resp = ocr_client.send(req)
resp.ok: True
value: 800 g
